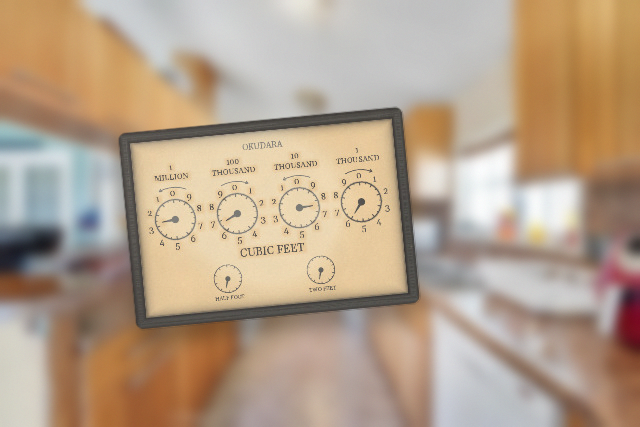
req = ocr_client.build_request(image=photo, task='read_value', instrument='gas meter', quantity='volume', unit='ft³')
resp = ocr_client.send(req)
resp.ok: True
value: 267600 ft³
